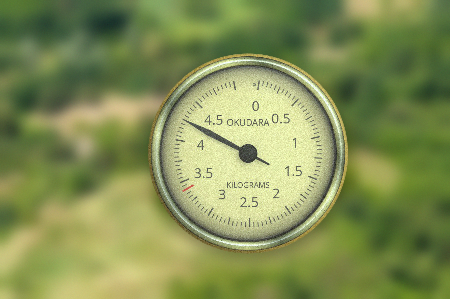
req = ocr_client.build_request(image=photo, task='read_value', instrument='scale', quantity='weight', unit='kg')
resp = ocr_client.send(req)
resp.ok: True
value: 4.25 kg
